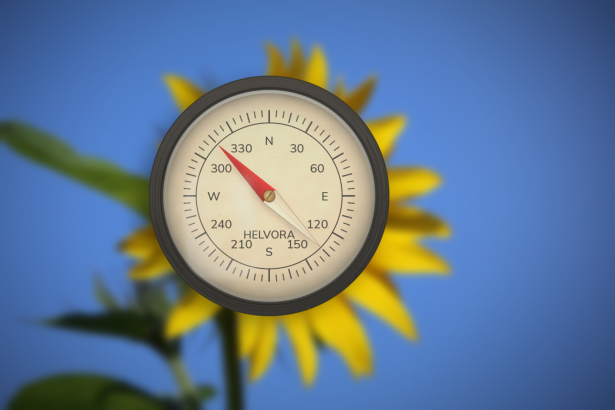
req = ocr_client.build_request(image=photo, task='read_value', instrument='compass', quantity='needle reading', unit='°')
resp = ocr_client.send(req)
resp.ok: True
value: 315 °
